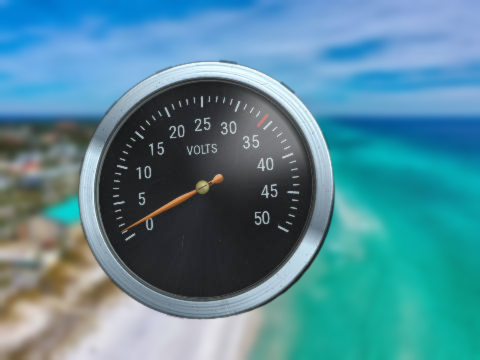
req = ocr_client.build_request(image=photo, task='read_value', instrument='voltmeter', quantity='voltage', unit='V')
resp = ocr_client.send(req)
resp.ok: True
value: 1 V
